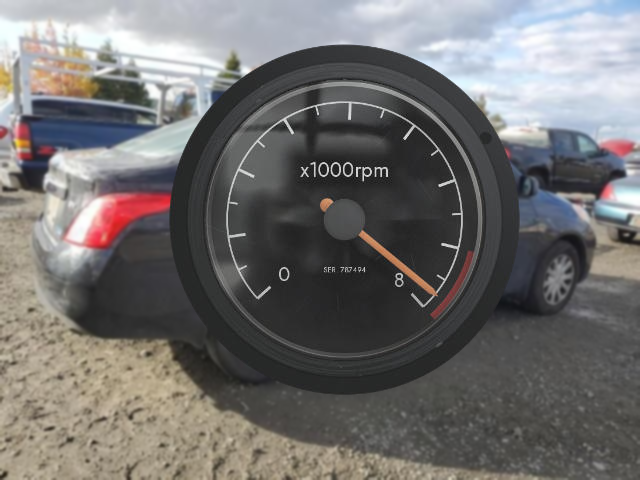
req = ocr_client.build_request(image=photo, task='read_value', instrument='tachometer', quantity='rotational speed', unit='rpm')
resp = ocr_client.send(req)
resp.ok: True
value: 7750 rpm
